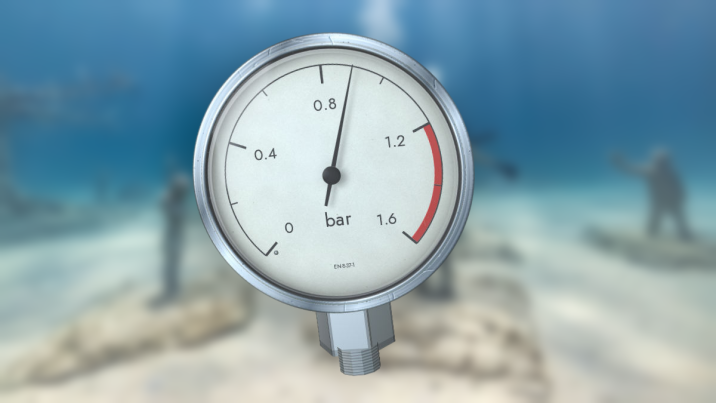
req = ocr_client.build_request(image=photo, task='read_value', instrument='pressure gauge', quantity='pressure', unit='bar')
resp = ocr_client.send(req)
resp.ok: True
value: 0.9 bar
